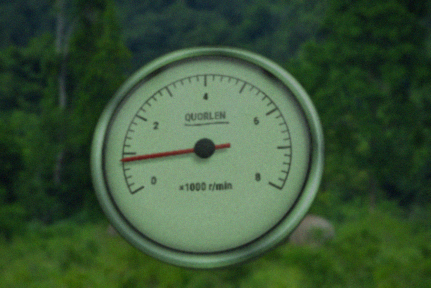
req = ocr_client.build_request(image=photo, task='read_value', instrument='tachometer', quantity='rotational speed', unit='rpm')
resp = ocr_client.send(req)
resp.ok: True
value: 800 rpm
